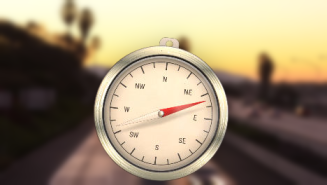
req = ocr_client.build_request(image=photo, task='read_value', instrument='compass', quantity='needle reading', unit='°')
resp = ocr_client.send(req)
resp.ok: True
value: 67.5 °
